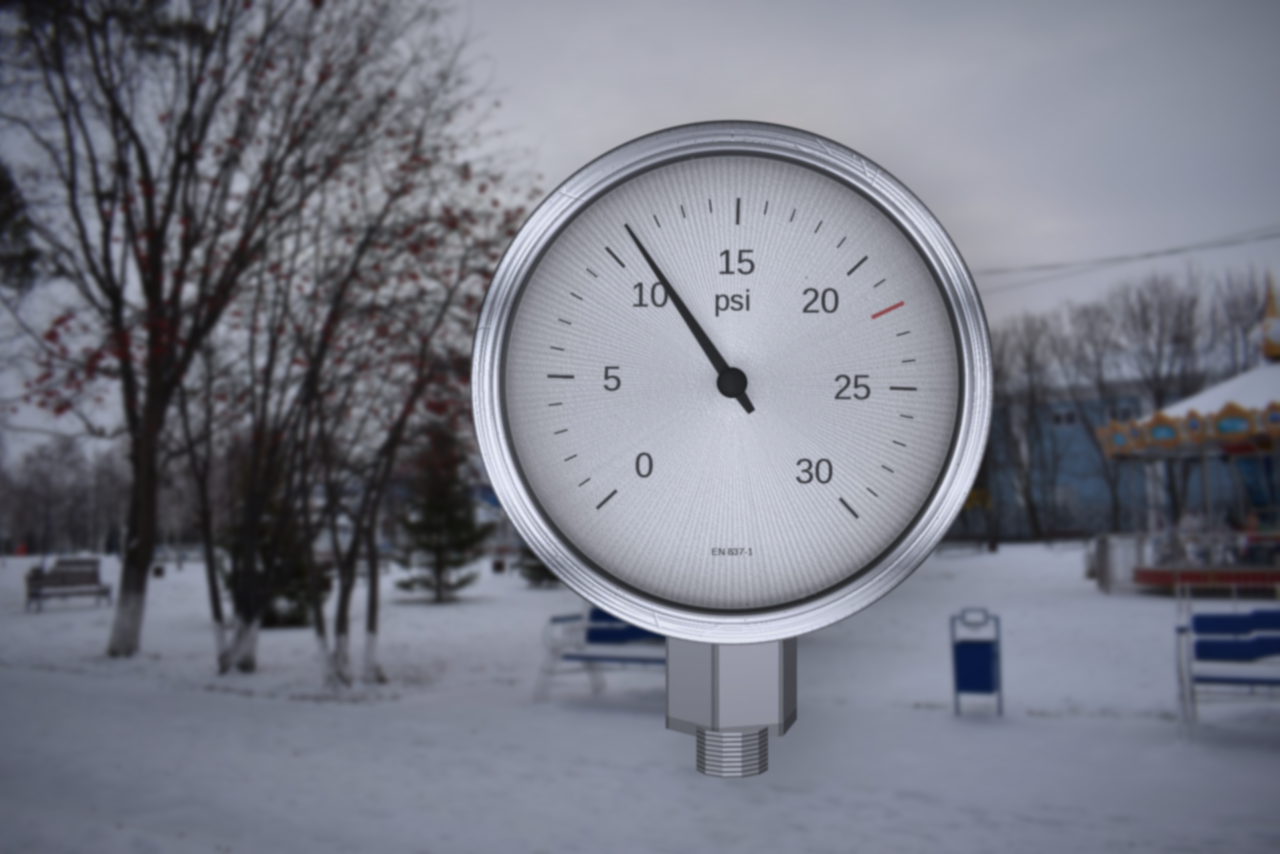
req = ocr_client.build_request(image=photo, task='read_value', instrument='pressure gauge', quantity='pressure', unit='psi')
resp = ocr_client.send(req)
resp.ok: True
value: 11 psi
